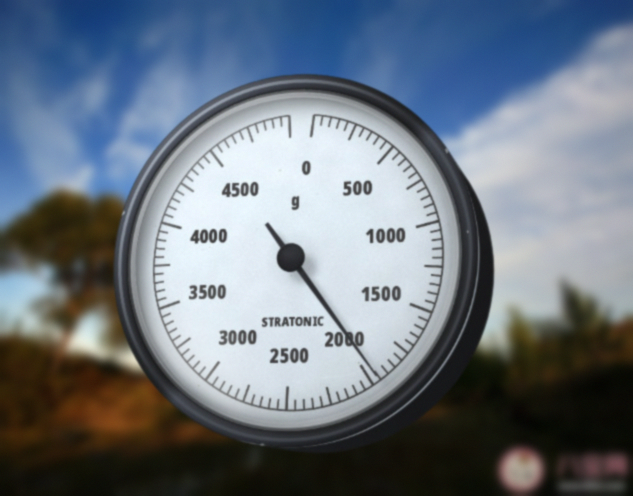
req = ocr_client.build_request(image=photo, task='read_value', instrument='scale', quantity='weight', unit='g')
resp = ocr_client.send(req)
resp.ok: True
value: 1950 g
